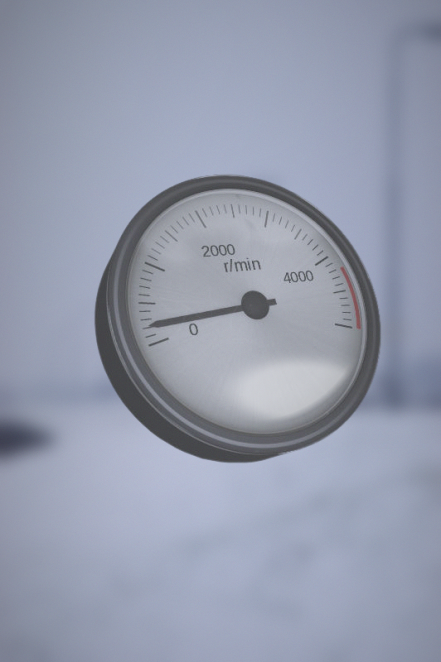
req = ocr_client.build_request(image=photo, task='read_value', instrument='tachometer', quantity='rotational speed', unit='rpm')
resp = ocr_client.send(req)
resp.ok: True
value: 200 rpm
